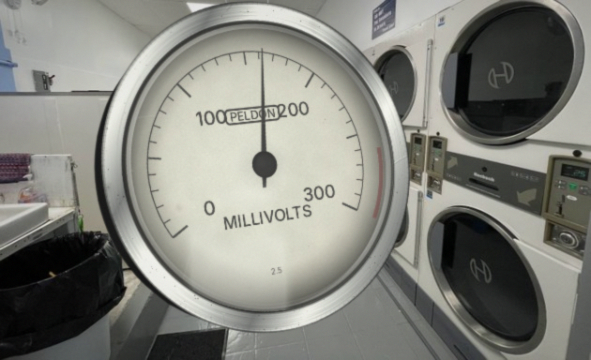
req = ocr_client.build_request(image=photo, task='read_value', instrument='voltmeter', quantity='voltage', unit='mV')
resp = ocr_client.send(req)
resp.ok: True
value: 160 mV
